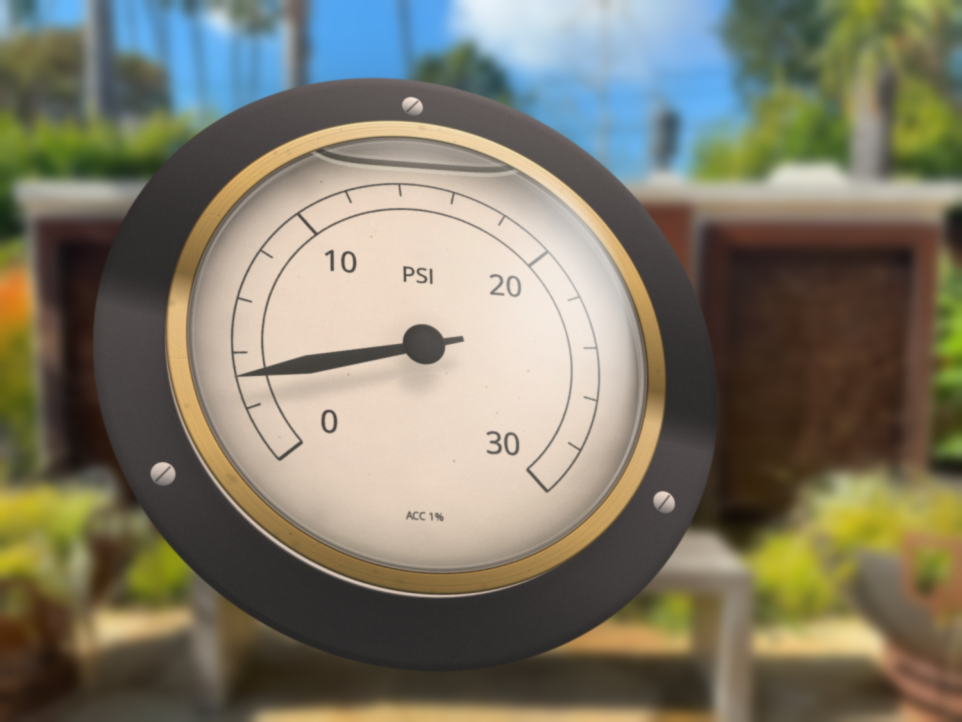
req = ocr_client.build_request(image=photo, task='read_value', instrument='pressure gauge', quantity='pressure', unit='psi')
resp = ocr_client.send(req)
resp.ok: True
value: 3 psi
